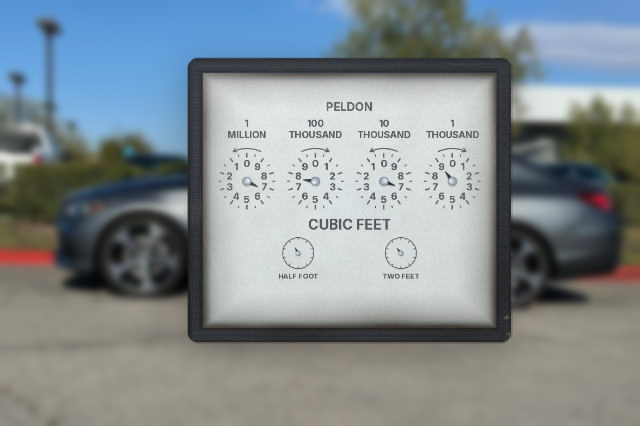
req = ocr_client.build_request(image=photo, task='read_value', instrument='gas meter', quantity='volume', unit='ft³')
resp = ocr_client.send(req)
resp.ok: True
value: 676900 ft³
